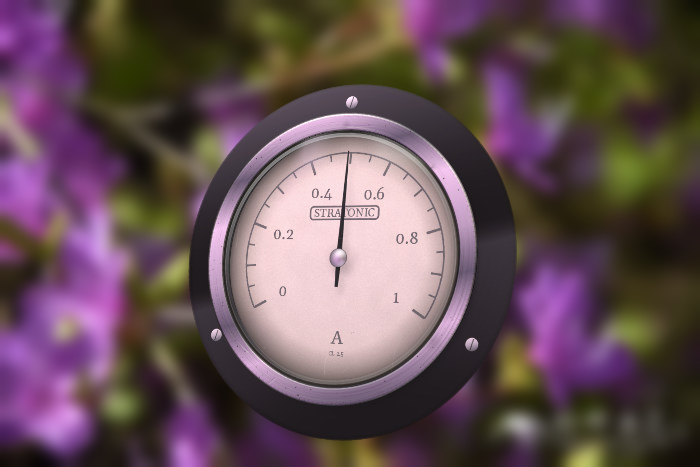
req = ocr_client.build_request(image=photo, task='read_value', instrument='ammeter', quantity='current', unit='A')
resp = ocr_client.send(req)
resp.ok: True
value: 0.5 A
